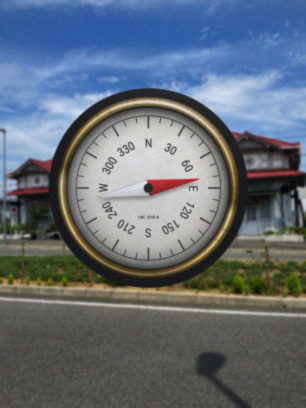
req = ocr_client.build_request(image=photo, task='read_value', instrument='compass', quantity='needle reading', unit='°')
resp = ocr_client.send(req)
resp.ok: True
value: 80 °
